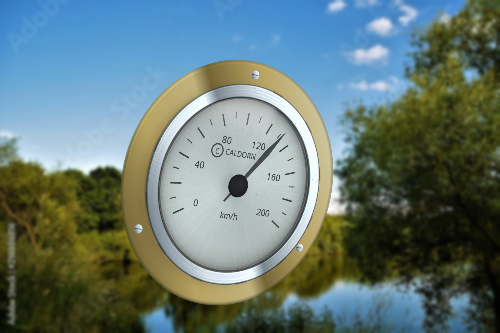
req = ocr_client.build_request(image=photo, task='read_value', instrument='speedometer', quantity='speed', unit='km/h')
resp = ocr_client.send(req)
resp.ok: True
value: 130 km/h
